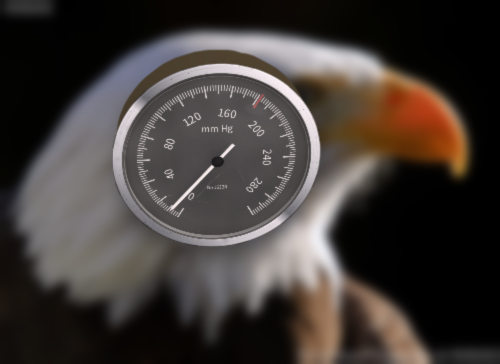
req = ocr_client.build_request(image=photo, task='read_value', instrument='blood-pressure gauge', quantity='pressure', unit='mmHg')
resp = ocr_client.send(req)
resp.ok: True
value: 10 mmHg
